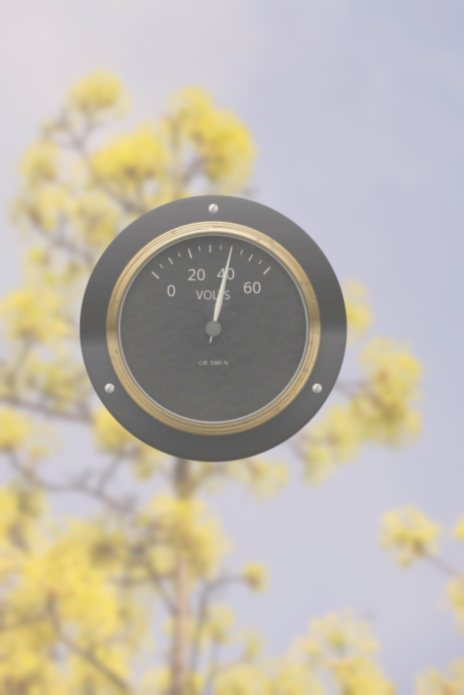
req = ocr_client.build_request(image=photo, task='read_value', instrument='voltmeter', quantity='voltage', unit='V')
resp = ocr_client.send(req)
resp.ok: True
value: 40 V
